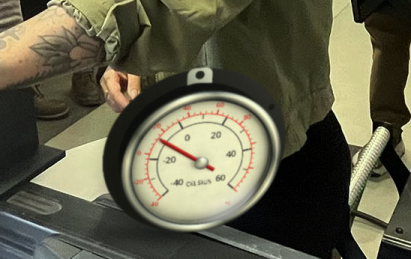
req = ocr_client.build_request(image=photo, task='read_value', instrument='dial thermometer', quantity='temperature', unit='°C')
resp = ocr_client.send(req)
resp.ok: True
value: -10 °C
